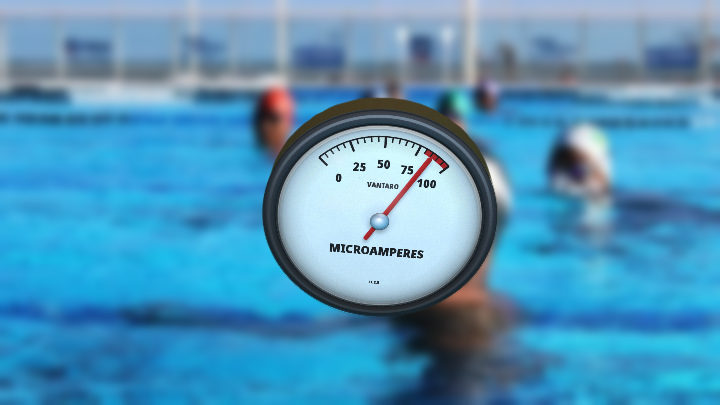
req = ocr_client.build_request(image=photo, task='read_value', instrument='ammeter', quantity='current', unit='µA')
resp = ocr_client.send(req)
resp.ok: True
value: 85 µA
